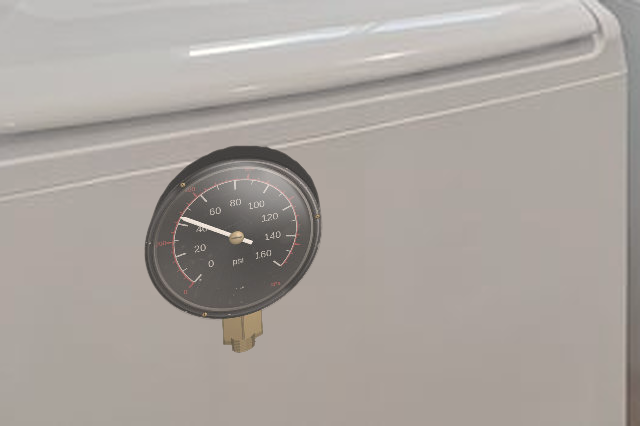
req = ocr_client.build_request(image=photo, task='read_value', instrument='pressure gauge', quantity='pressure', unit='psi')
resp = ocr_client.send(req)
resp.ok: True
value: 45 psi
